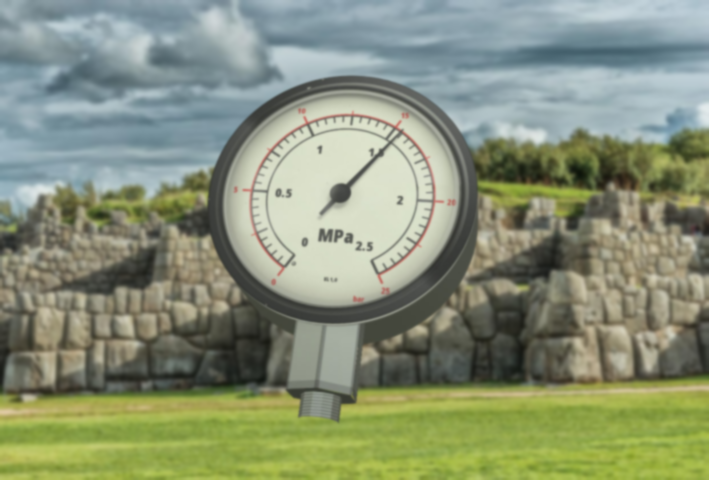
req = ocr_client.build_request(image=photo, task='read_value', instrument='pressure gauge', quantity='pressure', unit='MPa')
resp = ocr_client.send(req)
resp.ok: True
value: 1.55 MPa
